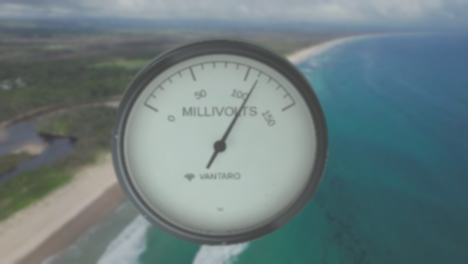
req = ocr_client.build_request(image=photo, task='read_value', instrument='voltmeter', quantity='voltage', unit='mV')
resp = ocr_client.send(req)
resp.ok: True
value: 110 mV
